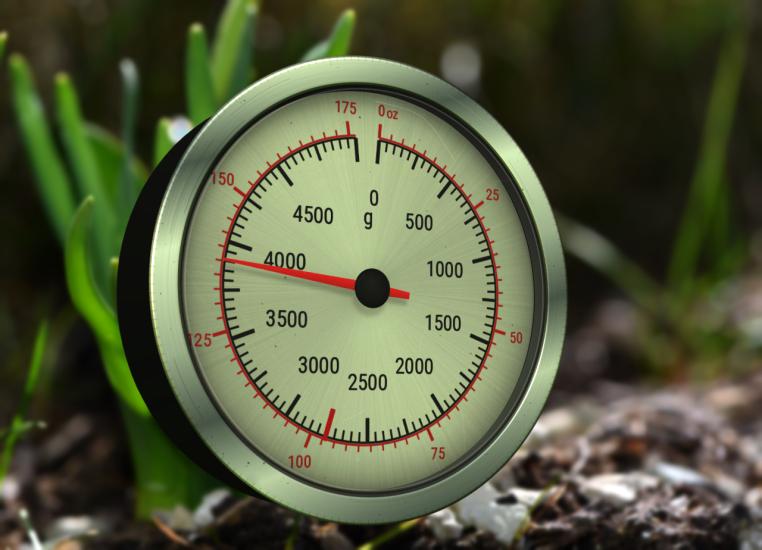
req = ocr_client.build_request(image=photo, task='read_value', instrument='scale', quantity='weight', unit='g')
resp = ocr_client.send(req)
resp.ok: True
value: 3900 g
